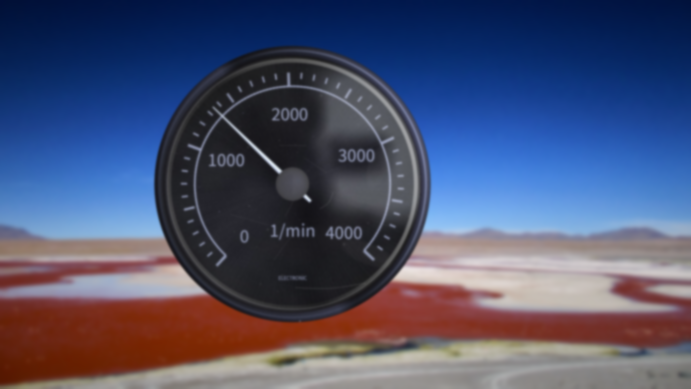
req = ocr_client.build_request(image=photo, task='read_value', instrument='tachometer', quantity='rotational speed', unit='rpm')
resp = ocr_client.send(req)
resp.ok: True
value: 1350 rpm
